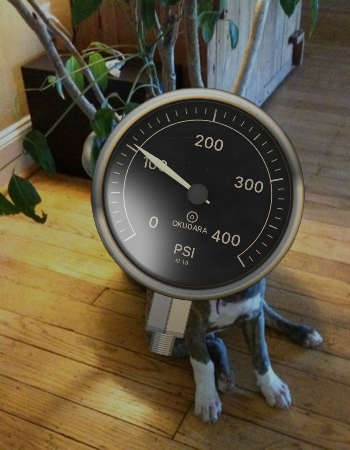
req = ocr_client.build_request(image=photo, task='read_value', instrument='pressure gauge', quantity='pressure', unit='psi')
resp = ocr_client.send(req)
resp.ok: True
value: 105 psi
